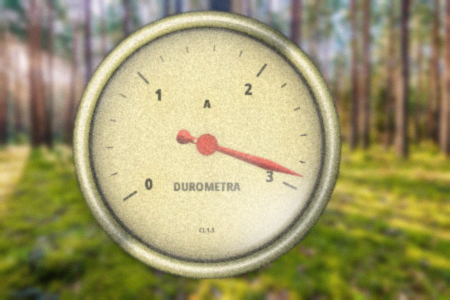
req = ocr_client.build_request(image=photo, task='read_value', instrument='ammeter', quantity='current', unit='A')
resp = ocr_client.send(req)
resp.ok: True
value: 2.9 A
